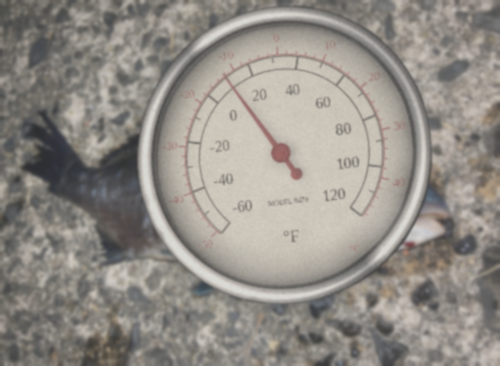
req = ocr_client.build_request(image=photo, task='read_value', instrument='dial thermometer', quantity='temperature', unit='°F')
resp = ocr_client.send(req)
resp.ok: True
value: 10 °F
